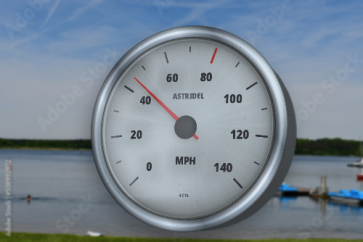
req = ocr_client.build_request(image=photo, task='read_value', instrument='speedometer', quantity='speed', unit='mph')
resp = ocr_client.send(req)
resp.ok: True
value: 45 mph
